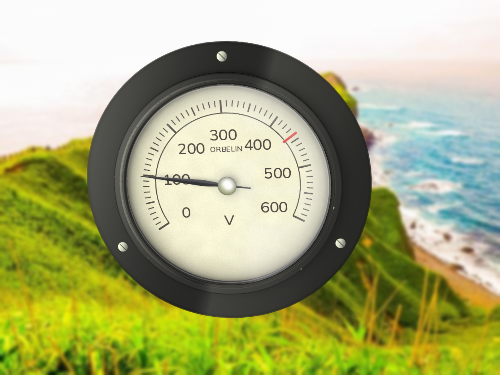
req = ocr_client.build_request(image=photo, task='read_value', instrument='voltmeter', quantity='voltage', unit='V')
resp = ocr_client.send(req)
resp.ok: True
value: 100 V
